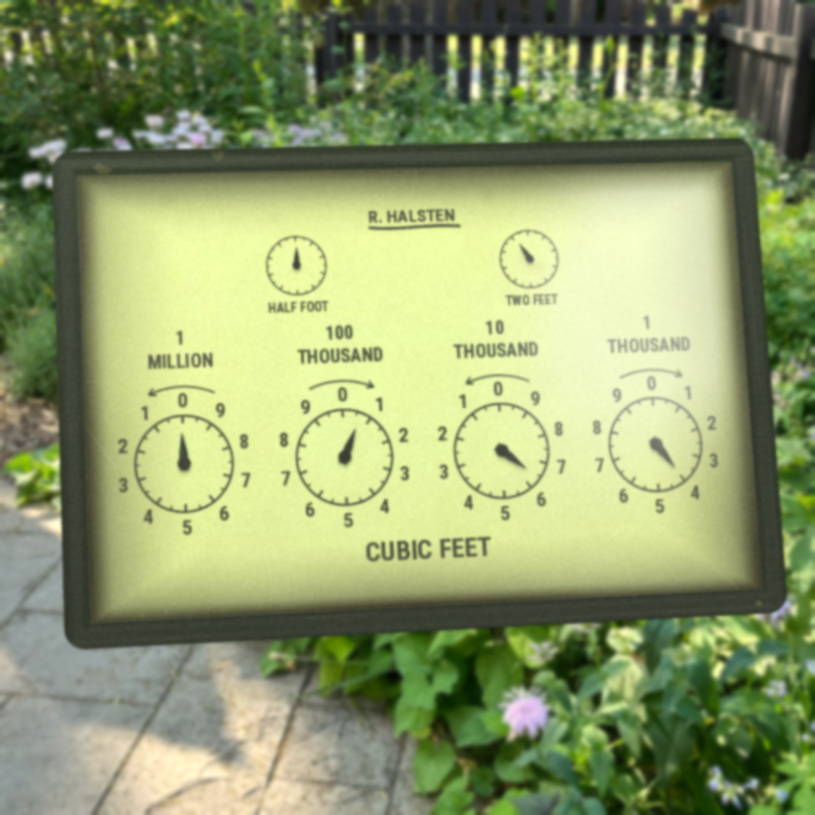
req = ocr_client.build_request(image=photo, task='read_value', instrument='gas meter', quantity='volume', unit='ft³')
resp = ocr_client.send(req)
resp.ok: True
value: 6400 ft³
